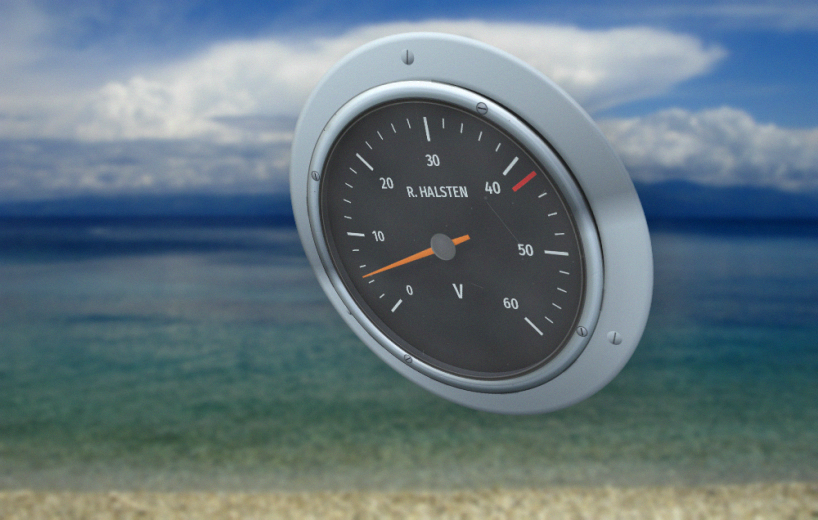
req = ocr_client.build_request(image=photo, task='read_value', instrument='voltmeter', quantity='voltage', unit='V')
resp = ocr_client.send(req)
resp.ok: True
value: 5 V
